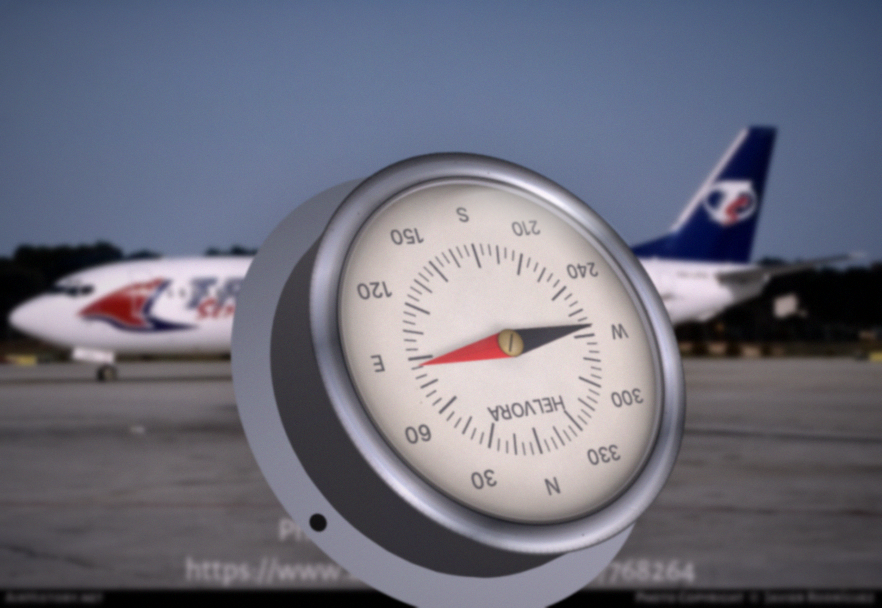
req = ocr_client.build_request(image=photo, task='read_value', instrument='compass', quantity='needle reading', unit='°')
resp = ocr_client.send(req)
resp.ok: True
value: 85 °
